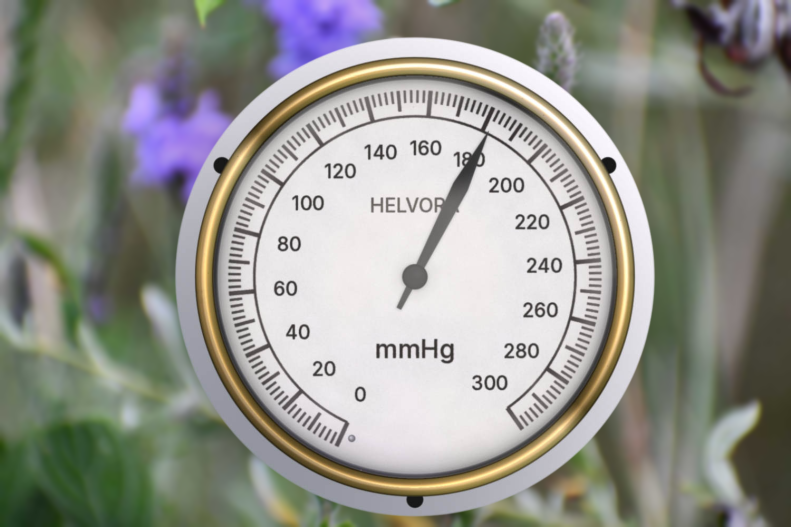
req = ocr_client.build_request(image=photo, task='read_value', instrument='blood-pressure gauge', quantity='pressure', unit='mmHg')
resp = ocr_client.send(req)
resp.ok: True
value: 182 mmHg
